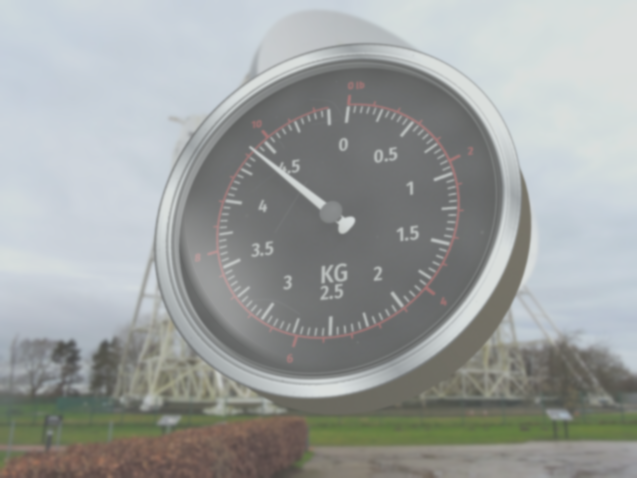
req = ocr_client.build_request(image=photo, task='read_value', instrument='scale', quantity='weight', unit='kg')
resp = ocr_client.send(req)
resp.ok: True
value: 4.4 kg
